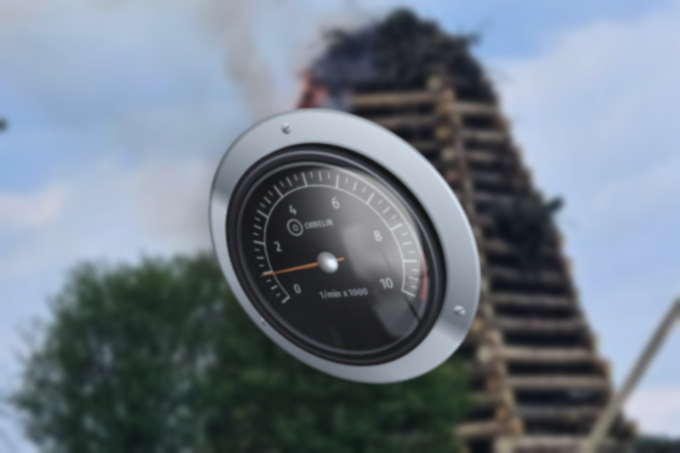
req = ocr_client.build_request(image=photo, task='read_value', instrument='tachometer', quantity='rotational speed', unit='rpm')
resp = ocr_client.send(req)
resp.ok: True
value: 1000 rpm
